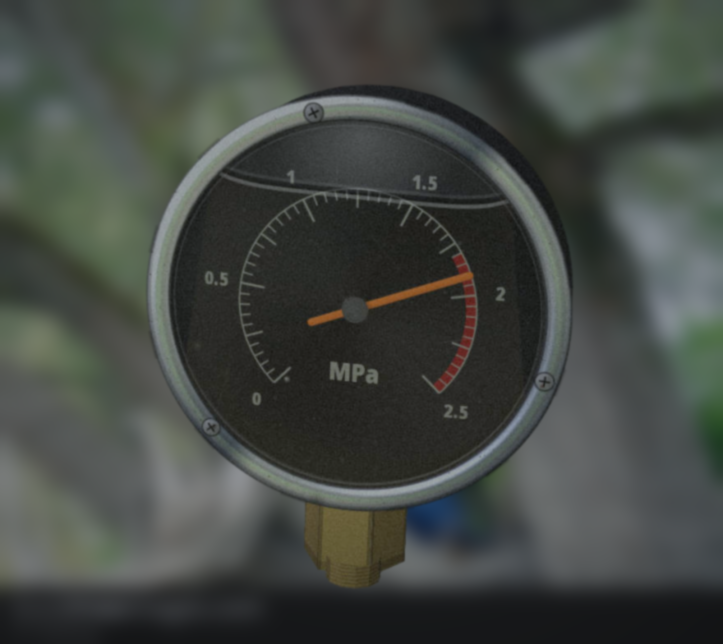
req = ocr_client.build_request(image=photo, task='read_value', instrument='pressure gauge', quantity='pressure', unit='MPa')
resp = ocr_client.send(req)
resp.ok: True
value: 1.9 MPa
